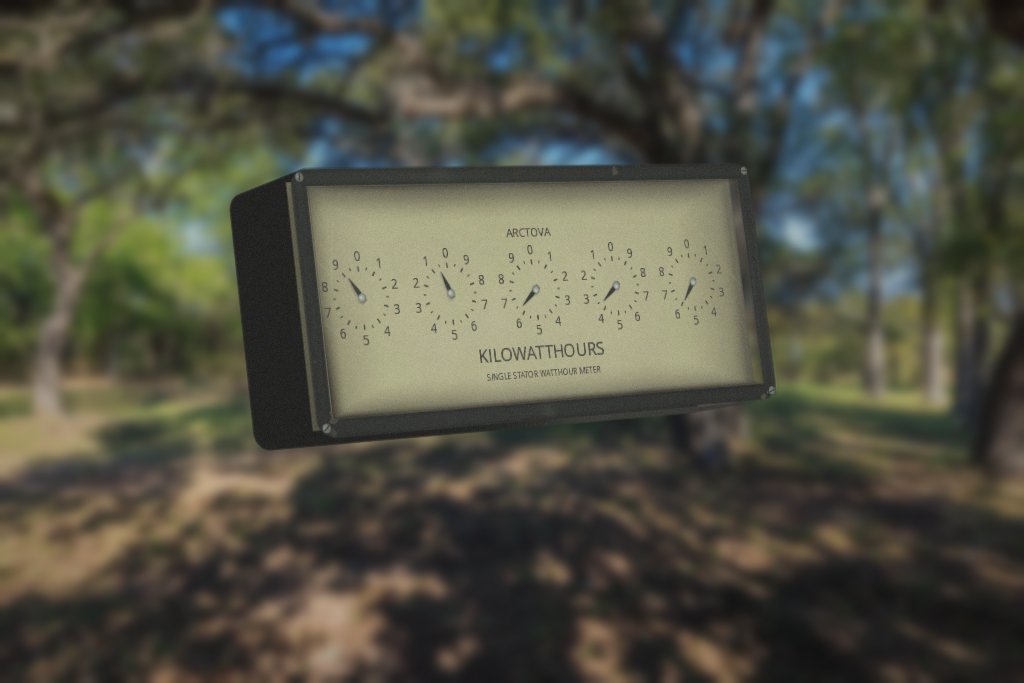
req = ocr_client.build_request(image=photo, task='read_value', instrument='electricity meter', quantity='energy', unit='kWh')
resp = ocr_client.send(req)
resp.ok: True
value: 90636 kWh
